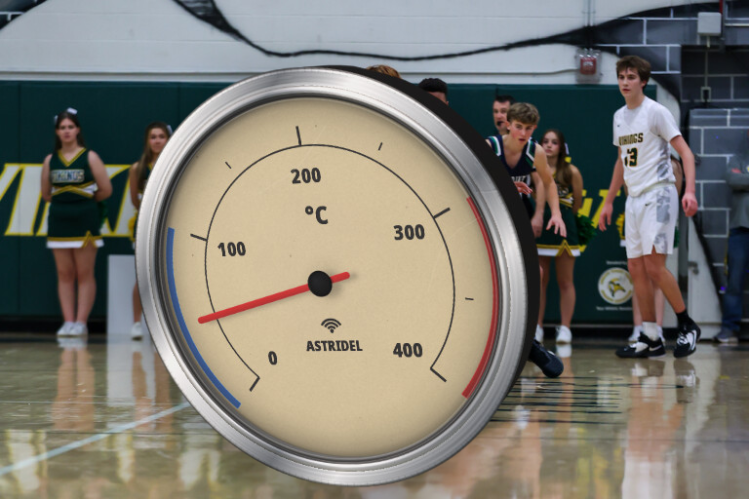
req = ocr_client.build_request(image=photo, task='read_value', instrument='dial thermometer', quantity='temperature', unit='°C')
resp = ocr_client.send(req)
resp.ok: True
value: 50 °C
